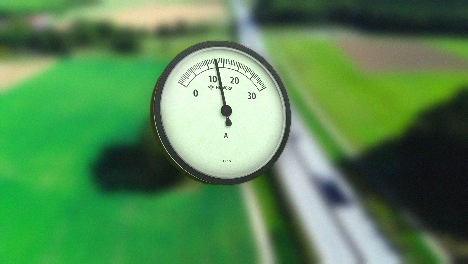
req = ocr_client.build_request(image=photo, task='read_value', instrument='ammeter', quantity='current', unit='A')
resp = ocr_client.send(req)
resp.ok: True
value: 12.5 A
